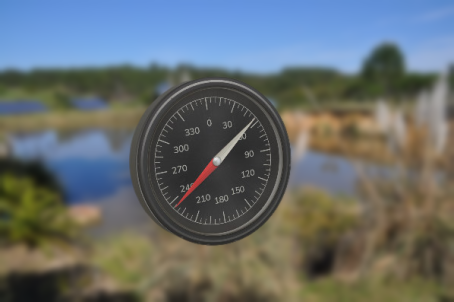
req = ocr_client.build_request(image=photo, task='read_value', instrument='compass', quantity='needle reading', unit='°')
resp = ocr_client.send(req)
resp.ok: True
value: 235 °
